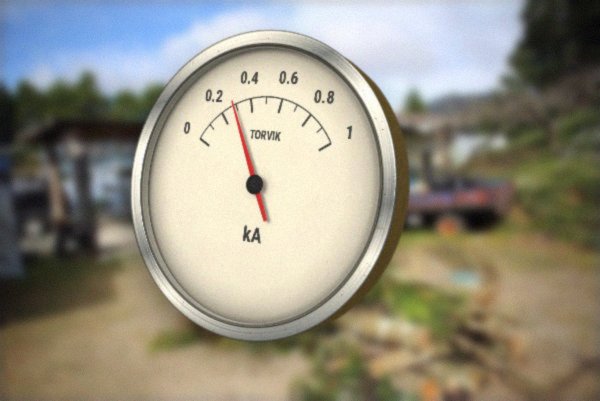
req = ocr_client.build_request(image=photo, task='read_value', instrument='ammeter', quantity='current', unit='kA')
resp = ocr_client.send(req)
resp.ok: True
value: 0.3 kA
